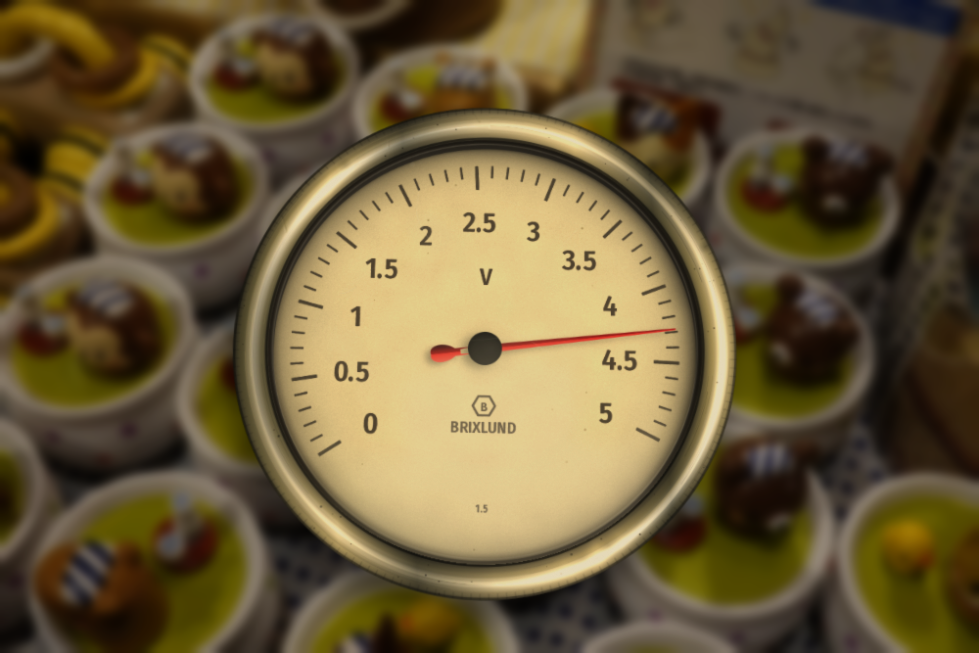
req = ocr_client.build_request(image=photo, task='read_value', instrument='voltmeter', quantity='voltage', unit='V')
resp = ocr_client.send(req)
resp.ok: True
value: 4.3 V
